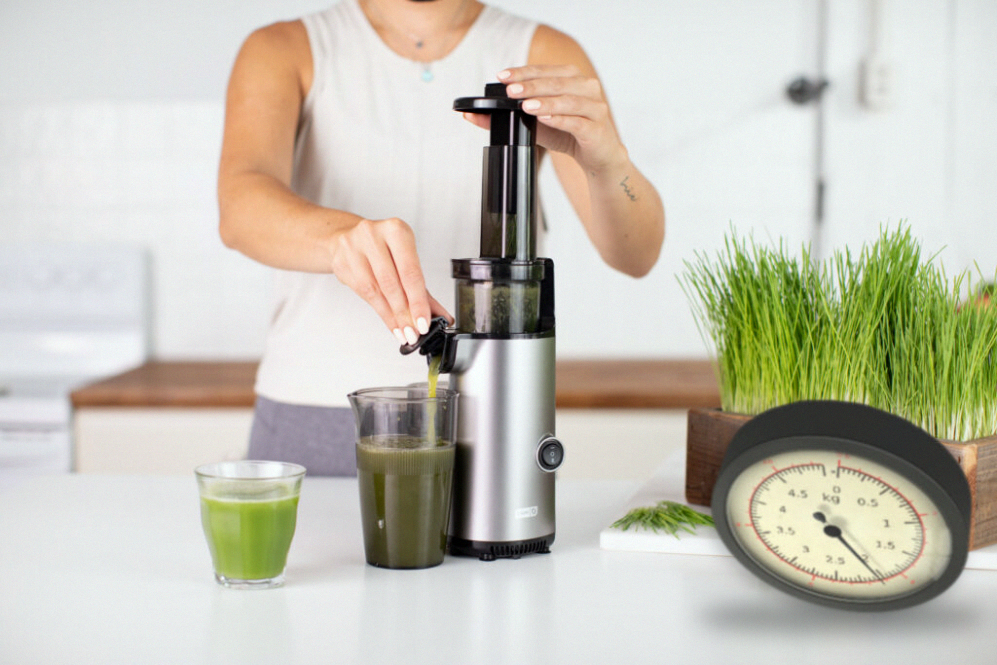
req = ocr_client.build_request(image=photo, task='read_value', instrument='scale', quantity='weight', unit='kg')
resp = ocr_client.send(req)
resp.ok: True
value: 2 kg
